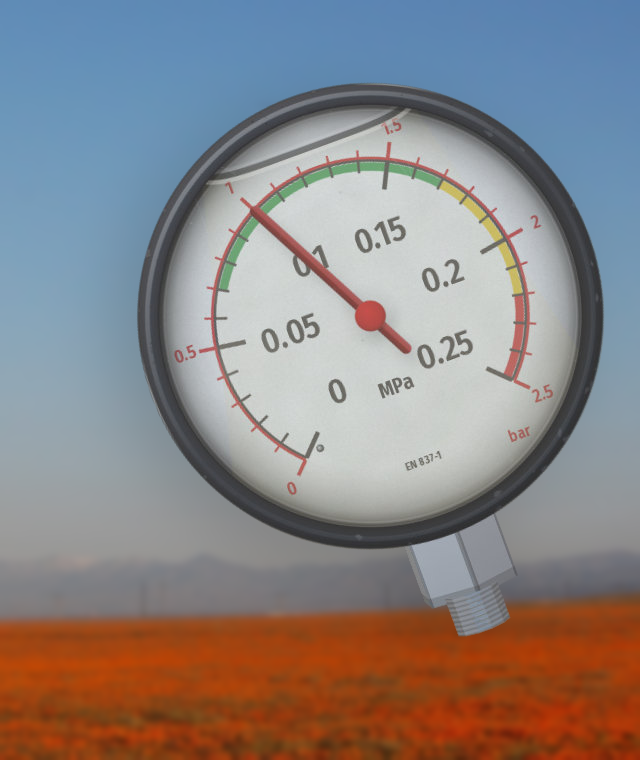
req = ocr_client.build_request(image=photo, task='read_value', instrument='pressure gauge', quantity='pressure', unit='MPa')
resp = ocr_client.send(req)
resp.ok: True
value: 0.1 MPa
